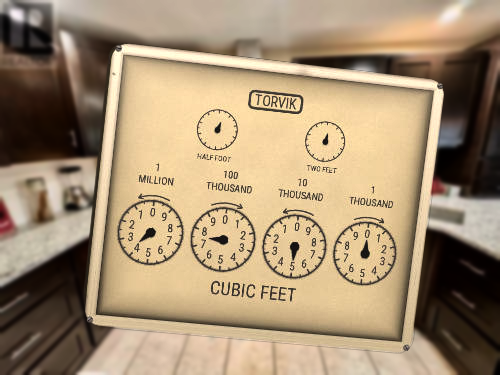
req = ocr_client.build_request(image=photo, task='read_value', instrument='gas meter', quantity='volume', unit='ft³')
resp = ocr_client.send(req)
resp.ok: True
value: 375000 ft³
